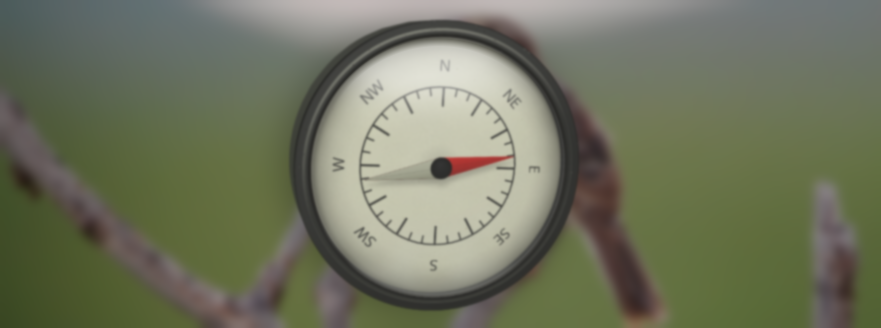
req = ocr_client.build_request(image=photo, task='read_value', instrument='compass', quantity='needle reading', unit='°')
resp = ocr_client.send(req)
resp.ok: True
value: 80 °
